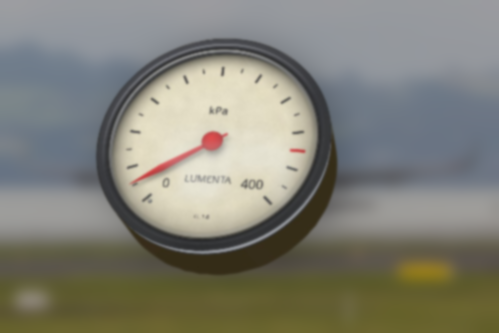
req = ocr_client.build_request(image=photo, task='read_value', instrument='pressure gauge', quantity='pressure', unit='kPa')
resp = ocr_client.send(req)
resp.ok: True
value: 20 kPa
